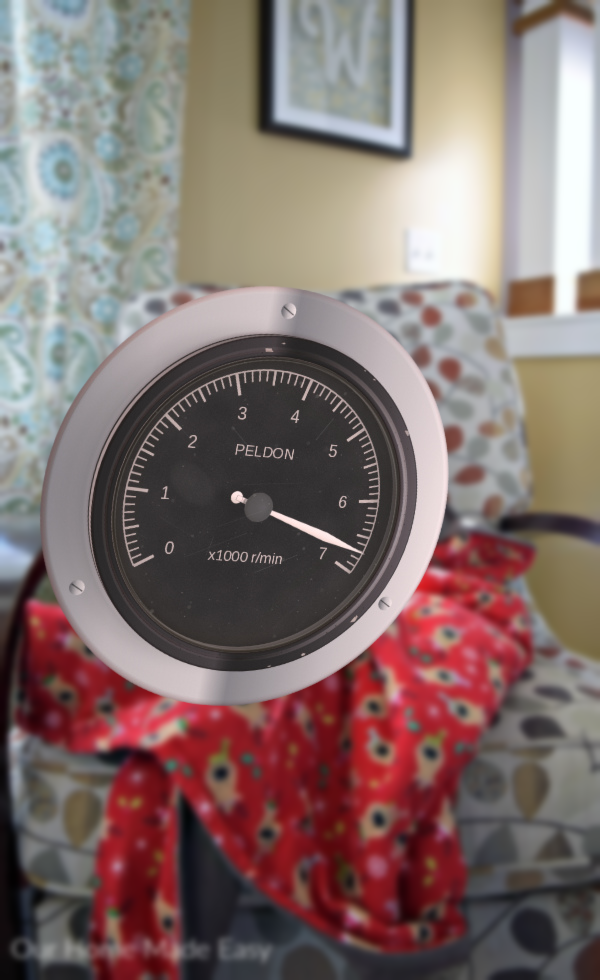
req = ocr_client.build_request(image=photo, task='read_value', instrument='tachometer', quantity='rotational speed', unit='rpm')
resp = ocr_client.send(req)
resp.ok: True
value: 6700 rpm
